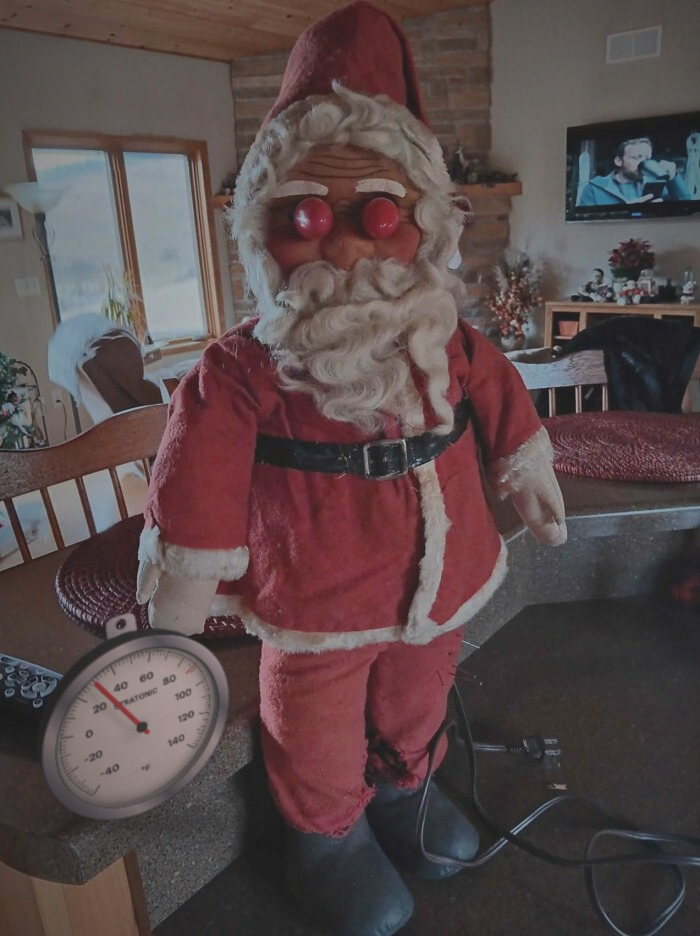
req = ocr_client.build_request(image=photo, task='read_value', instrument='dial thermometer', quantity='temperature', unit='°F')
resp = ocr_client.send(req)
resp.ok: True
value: 30 °F
